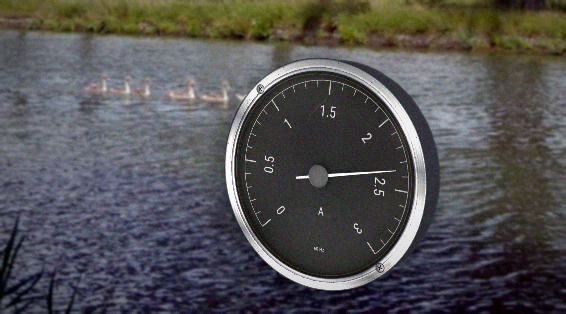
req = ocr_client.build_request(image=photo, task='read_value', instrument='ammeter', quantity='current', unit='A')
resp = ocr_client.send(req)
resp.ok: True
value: 2.35 A
